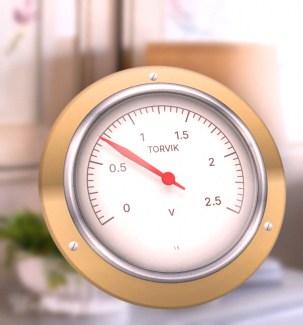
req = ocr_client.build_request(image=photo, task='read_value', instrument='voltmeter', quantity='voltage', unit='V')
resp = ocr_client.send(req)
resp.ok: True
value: 0.7 V
